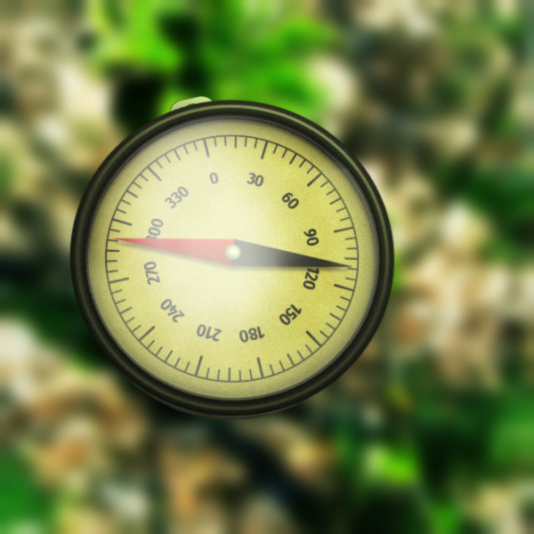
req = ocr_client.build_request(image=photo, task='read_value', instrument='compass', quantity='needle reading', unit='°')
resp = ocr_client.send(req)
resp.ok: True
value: 290 °
